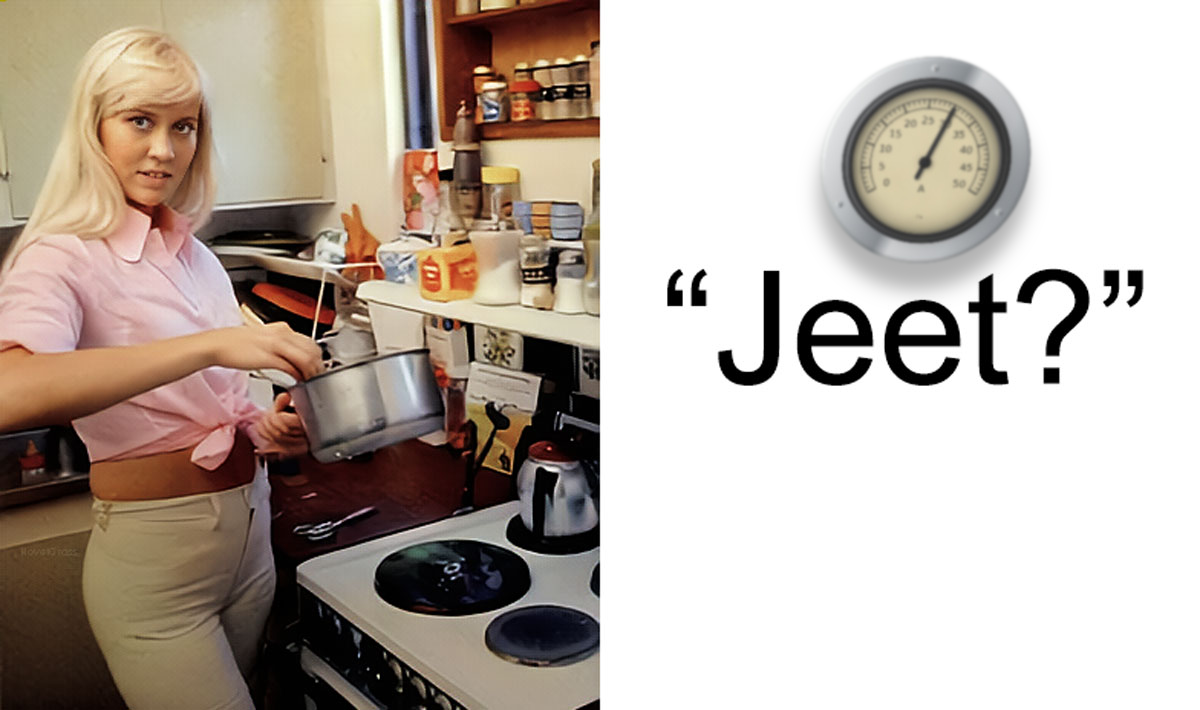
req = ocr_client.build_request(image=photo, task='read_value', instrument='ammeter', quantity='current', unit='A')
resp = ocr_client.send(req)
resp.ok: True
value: 30 A
